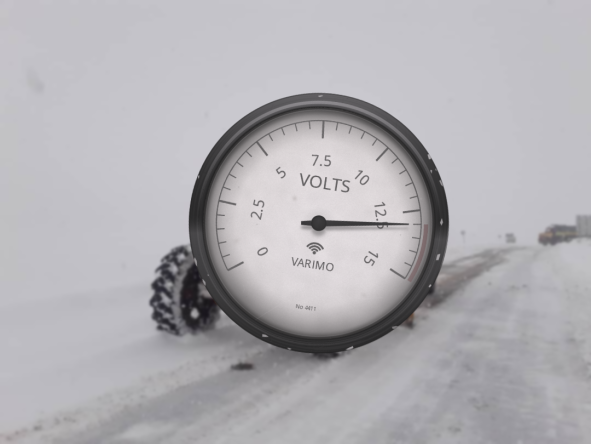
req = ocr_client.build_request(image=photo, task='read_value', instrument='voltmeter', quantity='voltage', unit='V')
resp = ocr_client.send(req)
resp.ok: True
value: 13 V
